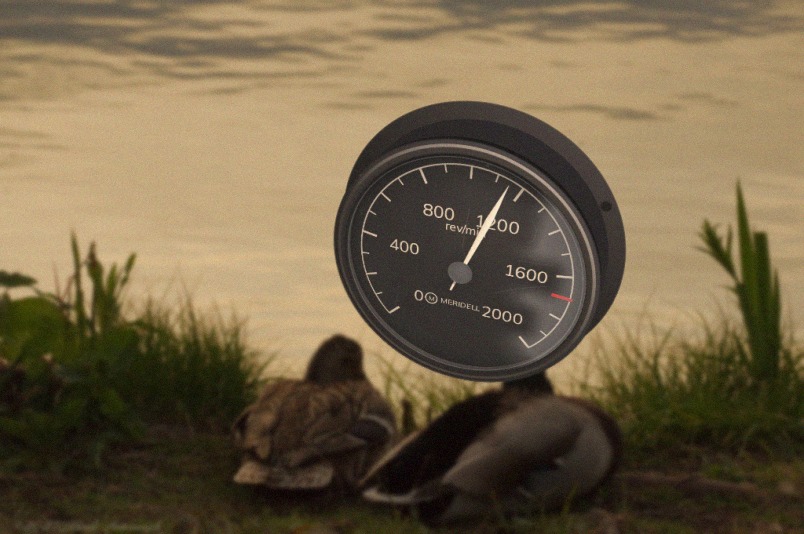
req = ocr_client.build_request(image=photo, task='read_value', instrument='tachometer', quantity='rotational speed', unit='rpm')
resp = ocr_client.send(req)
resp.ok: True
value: 1150 rpm
